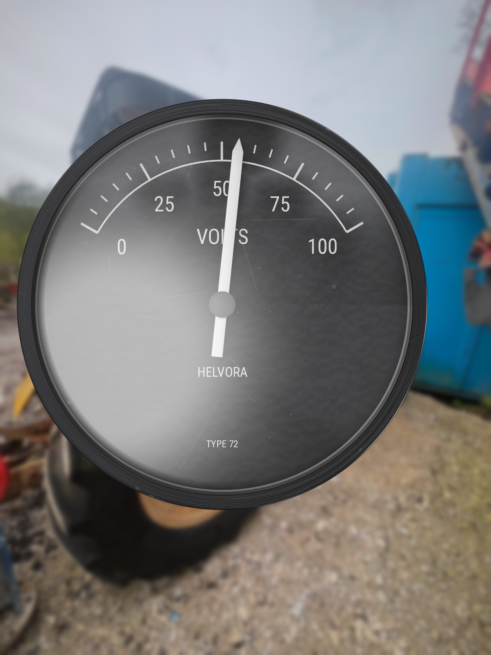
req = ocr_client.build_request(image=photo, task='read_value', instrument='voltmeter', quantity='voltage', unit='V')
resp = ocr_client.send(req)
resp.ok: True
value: 55 V
